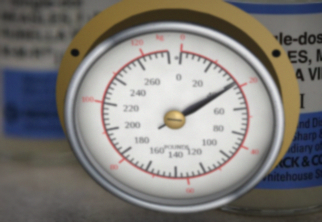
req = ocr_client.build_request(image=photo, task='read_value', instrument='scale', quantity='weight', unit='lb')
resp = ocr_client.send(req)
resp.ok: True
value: 40 lb
